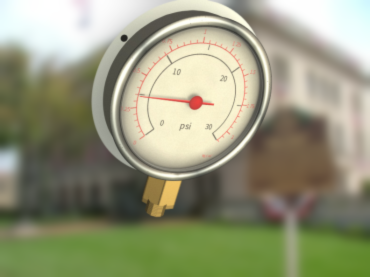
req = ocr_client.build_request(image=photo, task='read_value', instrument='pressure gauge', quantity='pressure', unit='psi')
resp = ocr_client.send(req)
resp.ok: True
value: 5 psi
